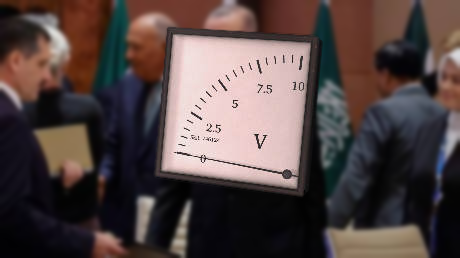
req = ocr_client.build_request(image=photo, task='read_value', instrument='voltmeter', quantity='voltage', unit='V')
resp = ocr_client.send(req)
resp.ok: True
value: 0 V
